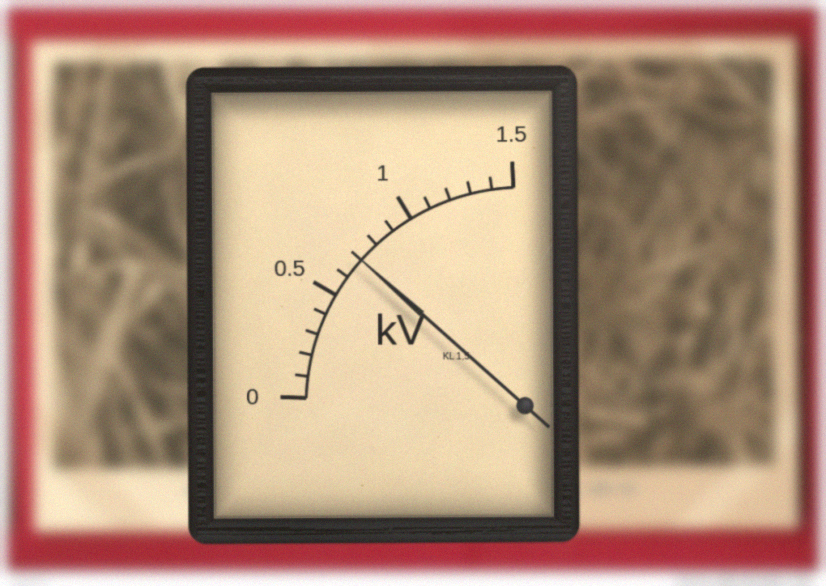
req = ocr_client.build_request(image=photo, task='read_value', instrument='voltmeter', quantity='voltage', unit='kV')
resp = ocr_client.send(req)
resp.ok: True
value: 0.7 kV
